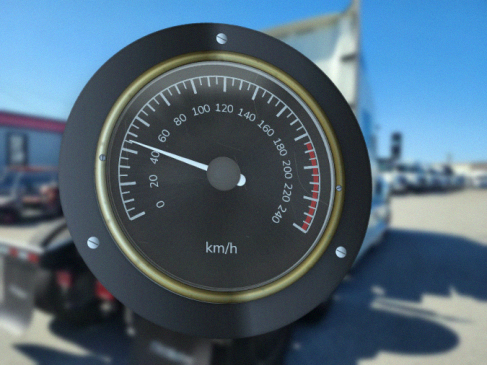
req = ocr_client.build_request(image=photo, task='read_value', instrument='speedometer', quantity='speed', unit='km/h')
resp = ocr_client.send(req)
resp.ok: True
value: 45 km/h
